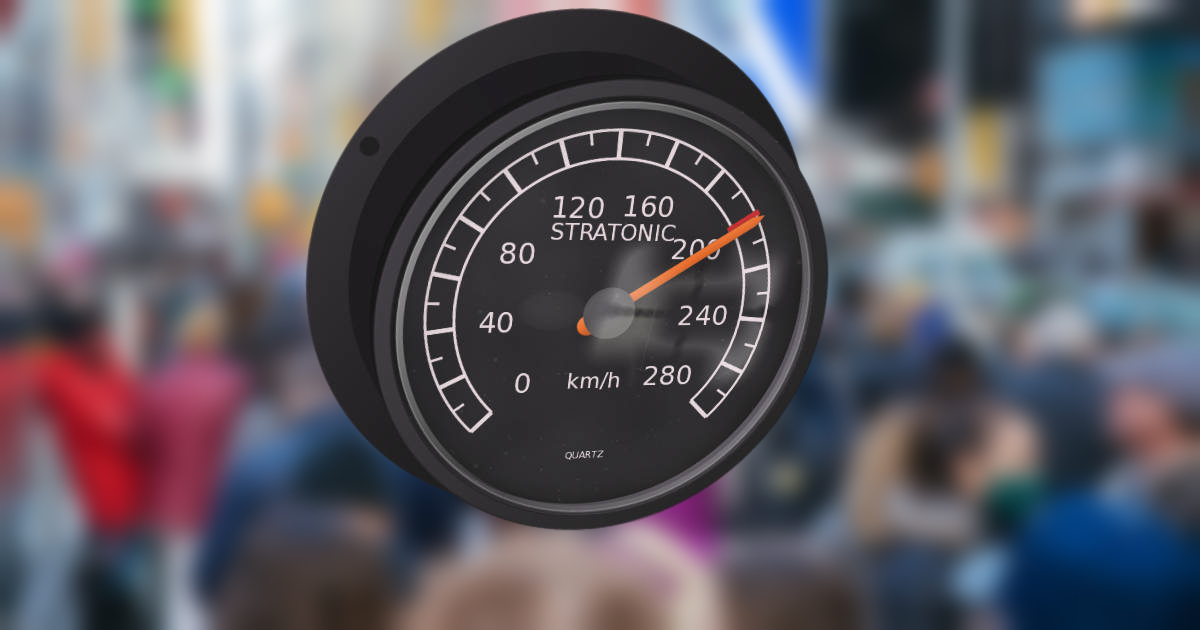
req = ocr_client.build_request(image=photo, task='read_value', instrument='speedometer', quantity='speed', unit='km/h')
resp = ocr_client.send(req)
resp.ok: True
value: 200 km/h
